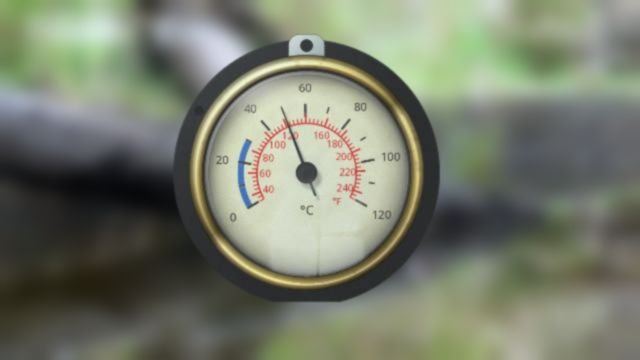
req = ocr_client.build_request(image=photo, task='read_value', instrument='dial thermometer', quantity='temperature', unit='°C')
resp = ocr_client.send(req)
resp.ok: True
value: 50 °C
